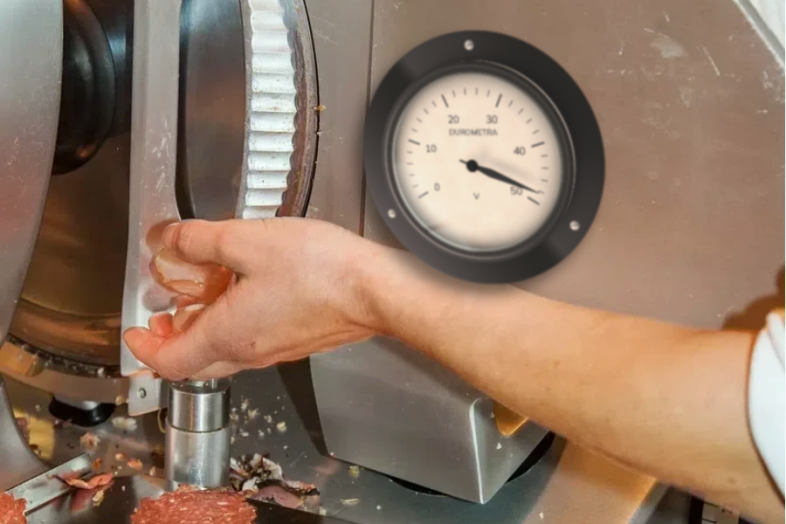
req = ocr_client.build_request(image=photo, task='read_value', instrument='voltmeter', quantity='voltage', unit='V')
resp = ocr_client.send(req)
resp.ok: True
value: 48 V
